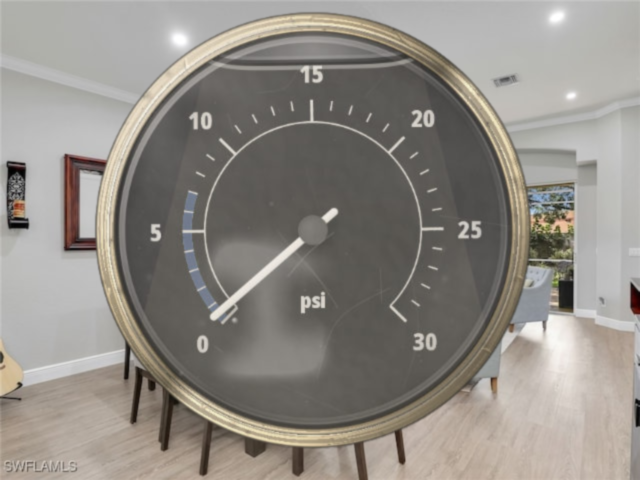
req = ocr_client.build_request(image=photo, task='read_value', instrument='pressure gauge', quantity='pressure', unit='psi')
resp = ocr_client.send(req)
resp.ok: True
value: 0.5 psi
